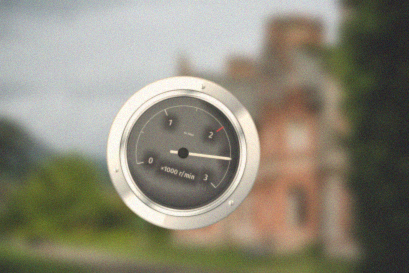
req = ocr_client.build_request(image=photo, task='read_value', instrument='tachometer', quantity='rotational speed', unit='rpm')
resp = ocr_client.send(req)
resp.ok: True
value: 2500 rpm
